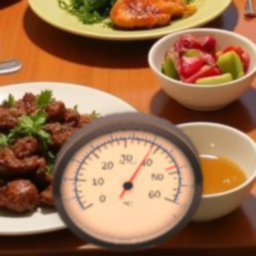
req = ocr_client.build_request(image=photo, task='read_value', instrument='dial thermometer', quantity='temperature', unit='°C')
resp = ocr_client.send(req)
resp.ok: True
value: 38 °C
